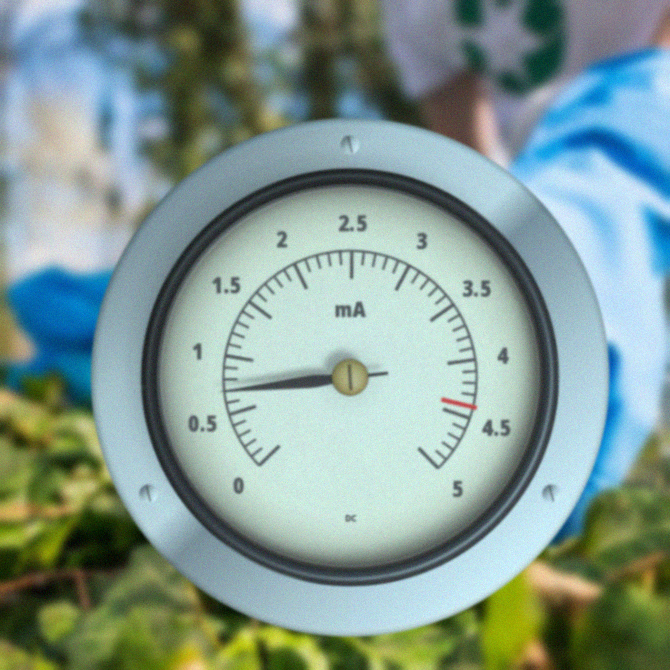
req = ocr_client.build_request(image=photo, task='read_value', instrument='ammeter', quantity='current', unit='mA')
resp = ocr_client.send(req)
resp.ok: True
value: 0.7 mA
